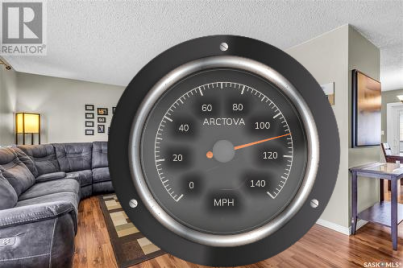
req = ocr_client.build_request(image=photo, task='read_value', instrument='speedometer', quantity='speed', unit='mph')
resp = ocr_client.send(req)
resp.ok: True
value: 110 mph
